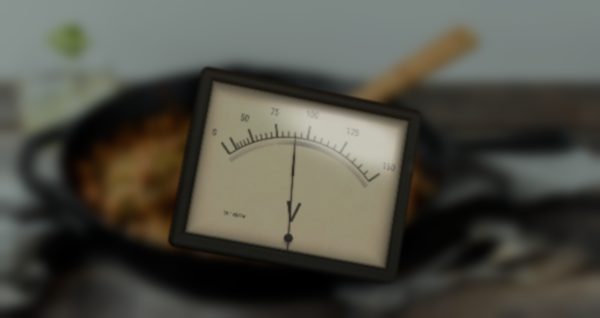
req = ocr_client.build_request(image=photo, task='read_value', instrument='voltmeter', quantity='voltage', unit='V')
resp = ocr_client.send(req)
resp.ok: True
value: 90 V
